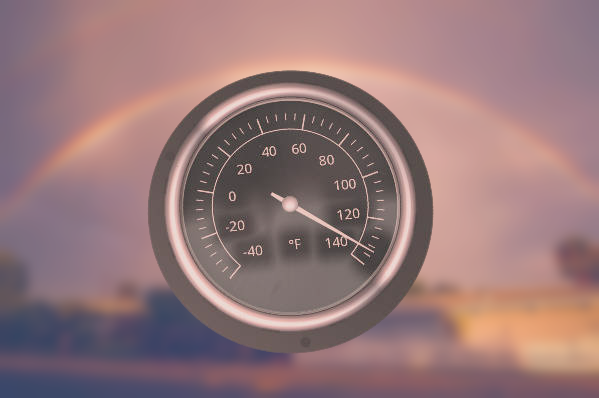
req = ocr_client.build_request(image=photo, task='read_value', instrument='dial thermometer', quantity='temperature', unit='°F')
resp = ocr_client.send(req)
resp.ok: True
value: 134 °F
